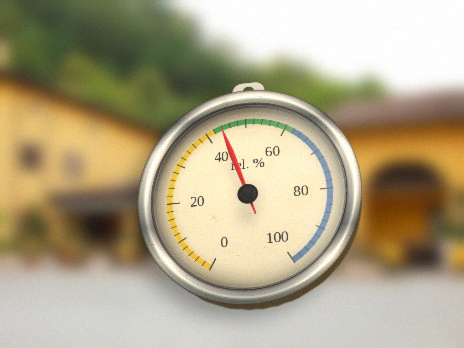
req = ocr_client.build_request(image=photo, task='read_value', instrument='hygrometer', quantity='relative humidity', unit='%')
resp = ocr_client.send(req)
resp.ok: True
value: 44 %
